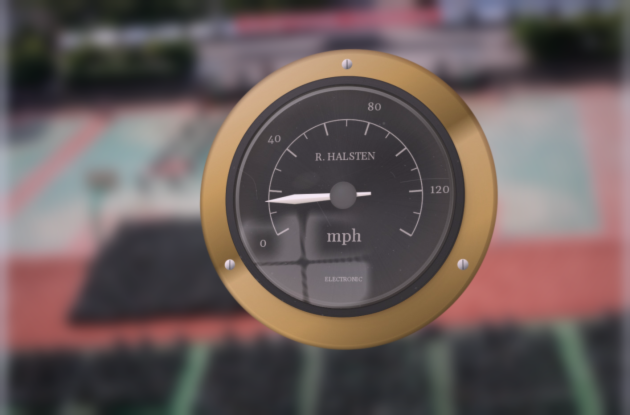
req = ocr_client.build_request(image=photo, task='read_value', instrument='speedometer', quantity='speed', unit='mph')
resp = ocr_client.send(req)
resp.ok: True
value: 15 mph
